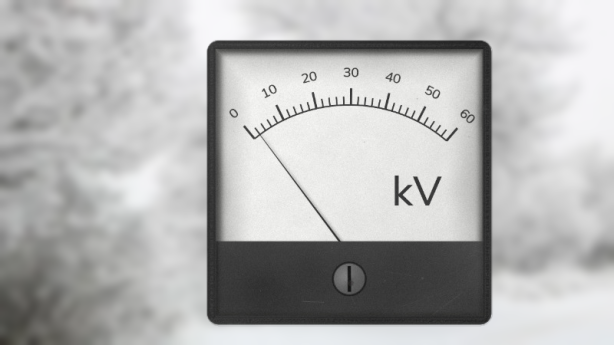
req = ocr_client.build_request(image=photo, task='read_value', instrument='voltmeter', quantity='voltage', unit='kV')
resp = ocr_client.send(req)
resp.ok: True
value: 2 kV
